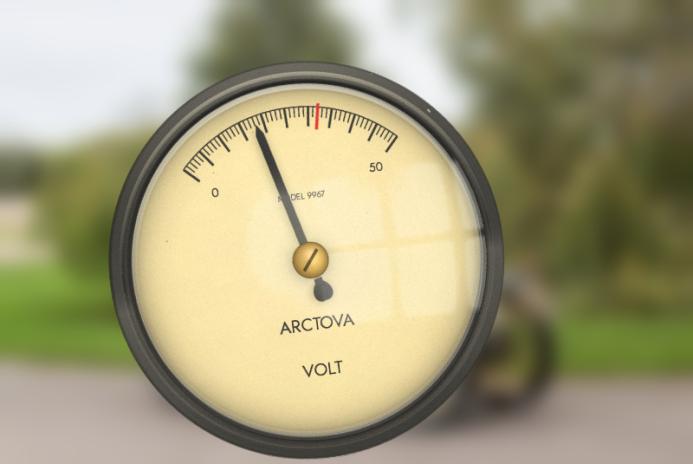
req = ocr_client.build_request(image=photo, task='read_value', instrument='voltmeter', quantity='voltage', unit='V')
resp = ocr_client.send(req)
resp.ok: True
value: 18 V
